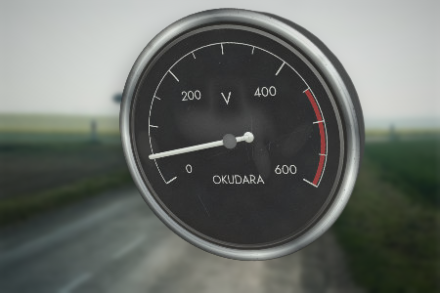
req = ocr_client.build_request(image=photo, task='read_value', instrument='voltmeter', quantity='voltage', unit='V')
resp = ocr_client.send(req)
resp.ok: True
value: 50 V
